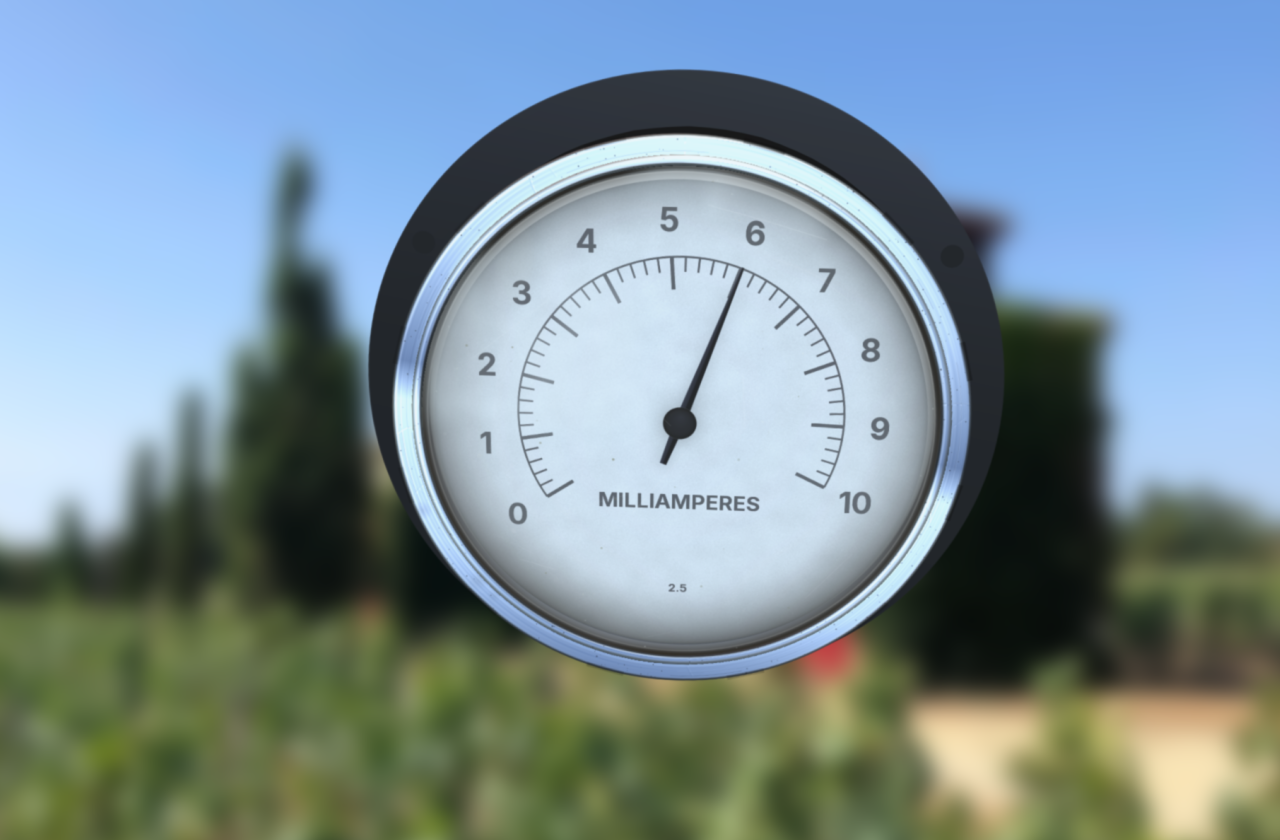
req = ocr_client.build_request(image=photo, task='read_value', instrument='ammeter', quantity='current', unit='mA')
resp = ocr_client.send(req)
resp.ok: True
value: 6 mA
